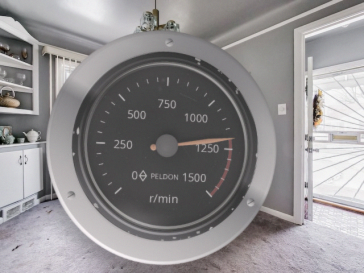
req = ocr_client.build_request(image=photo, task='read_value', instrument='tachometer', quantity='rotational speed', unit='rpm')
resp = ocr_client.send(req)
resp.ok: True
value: 1200 rpm
